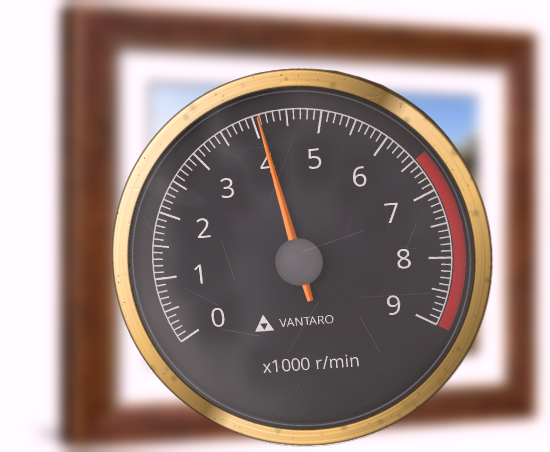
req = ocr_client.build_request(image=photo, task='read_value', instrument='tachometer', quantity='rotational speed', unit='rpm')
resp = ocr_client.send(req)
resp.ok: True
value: 4100 rpm
